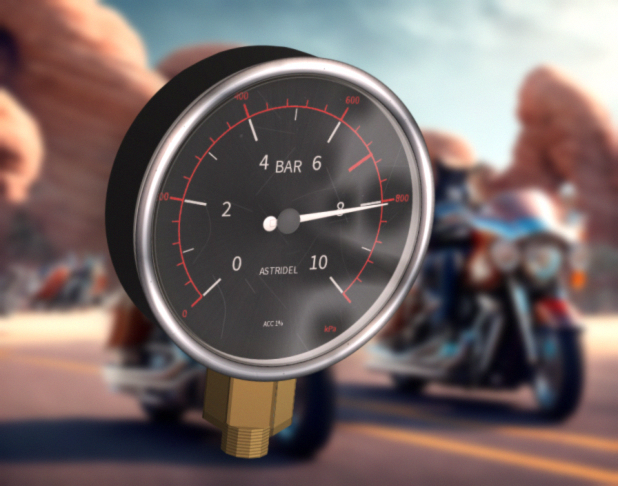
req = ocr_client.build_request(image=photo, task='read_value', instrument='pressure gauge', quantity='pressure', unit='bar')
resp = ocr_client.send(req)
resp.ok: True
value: 8 bar
